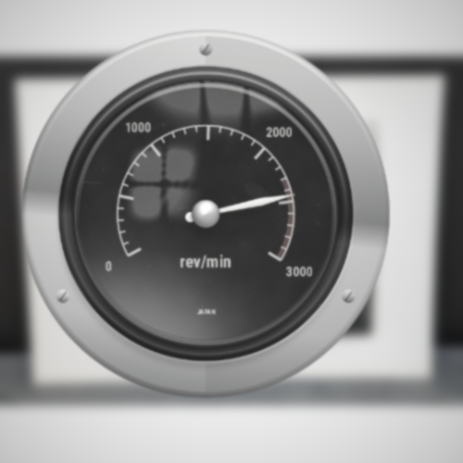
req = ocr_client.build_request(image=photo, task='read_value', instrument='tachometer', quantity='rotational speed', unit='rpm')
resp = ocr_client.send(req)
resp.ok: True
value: 2450 rpm
